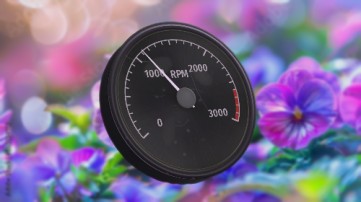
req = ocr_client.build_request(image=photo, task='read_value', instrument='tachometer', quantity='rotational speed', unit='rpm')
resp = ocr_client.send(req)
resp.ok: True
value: 1100 rpm
